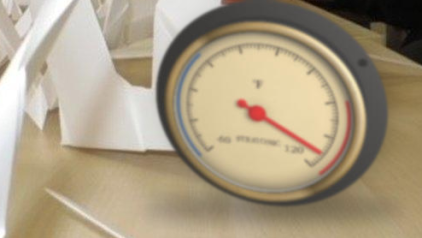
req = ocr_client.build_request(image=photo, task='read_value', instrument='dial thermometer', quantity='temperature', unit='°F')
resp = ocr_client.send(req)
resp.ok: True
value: 110 °F
